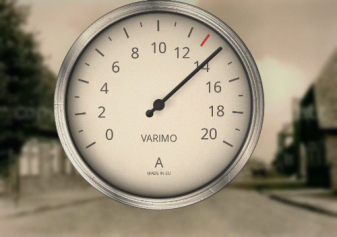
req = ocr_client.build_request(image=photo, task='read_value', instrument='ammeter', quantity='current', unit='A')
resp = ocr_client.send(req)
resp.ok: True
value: 14 A
